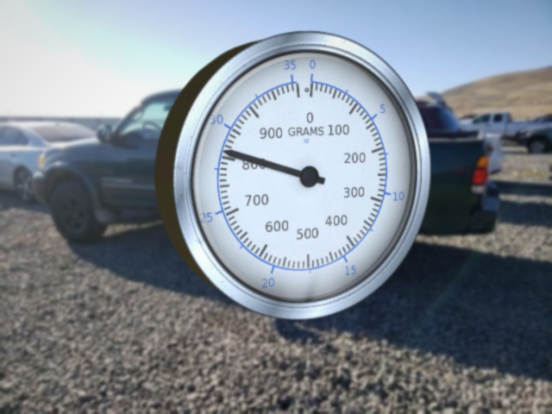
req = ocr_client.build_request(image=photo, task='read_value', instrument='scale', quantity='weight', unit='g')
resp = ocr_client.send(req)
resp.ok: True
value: 810 g
